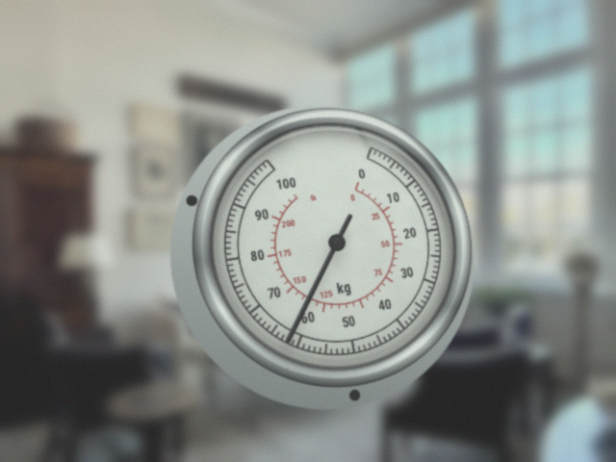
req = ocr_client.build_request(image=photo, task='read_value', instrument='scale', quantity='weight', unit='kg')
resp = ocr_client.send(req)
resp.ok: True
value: 62 kg
